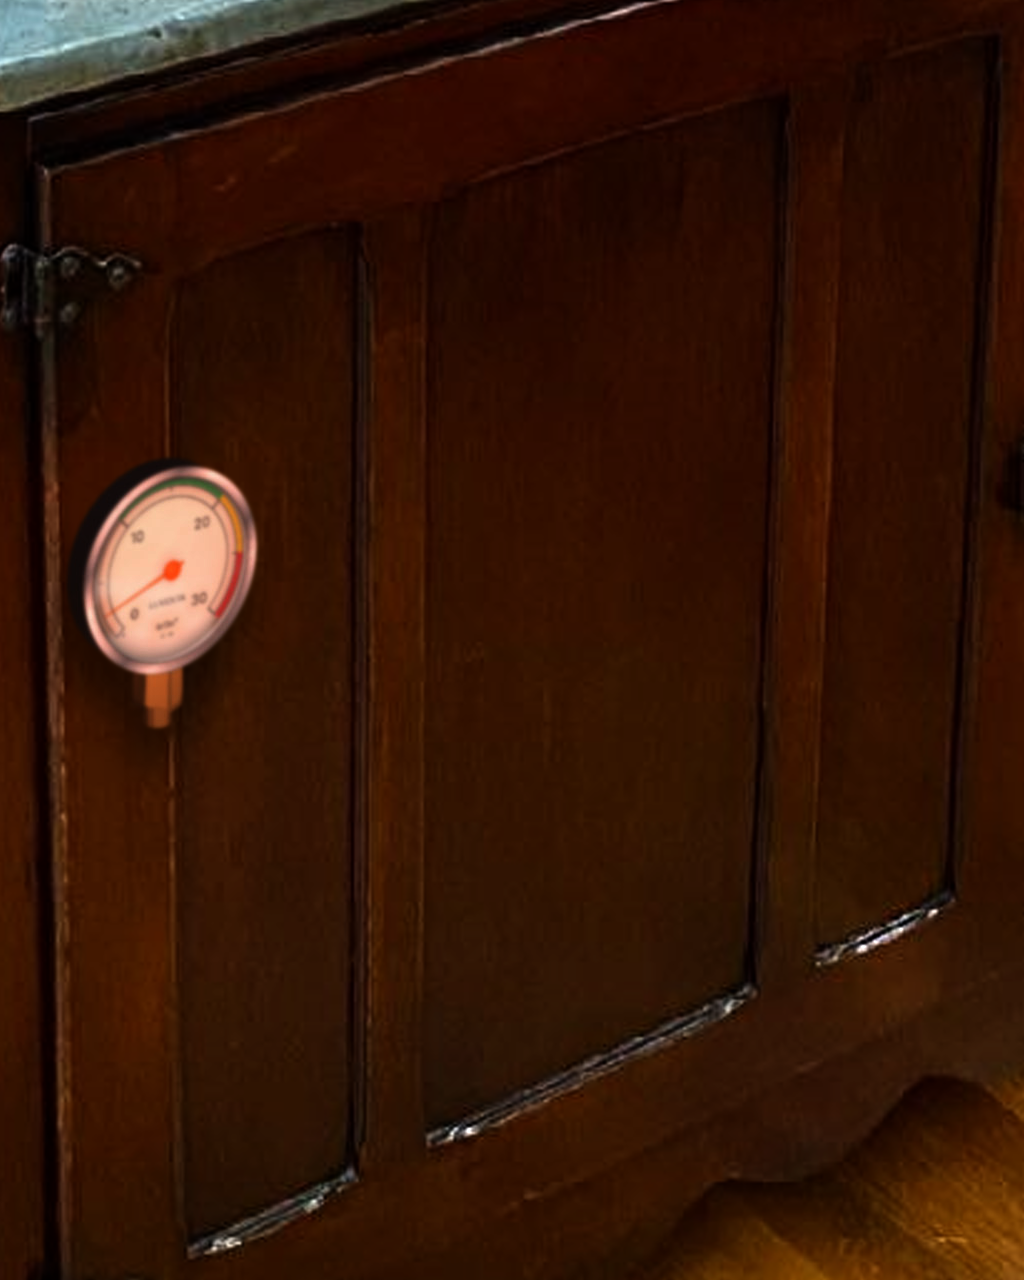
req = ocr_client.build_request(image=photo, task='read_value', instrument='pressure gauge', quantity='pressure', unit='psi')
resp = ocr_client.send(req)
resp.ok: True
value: 2.5 psi
